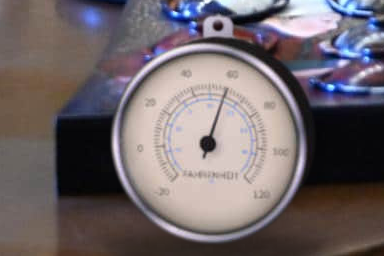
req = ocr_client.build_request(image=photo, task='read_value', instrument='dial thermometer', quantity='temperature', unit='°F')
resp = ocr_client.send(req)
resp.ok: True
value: 60 °F
